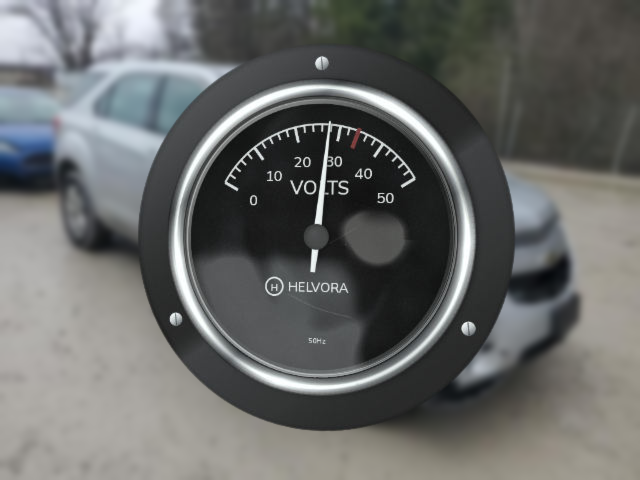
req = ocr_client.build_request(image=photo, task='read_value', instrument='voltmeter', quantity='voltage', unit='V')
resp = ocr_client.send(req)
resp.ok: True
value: 28 V
